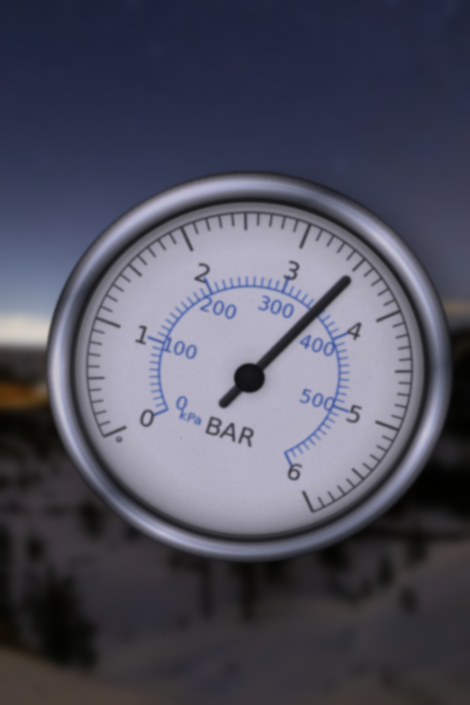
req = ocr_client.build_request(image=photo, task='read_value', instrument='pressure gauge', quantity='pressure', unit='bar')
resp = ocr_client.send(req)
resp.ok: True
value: 3.5 bar
